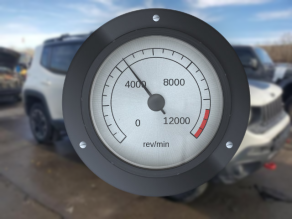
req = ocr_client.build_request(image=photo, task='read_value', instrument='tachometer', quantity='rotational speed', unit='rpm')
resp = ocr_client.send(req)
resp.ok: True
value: 4500 rpm
